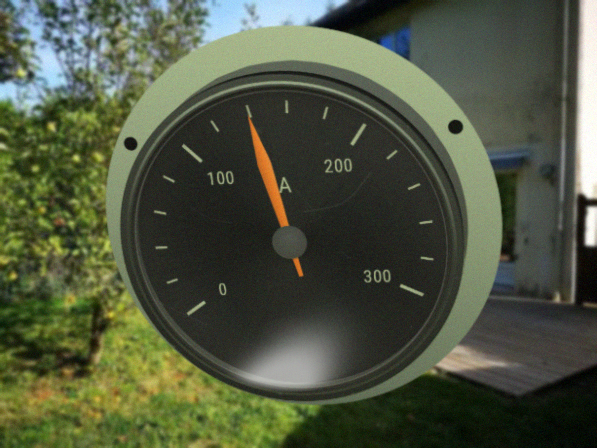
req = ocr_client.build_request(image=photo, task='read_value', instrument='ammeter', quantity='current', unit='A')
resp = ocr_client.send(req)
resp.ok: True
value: 140 A
